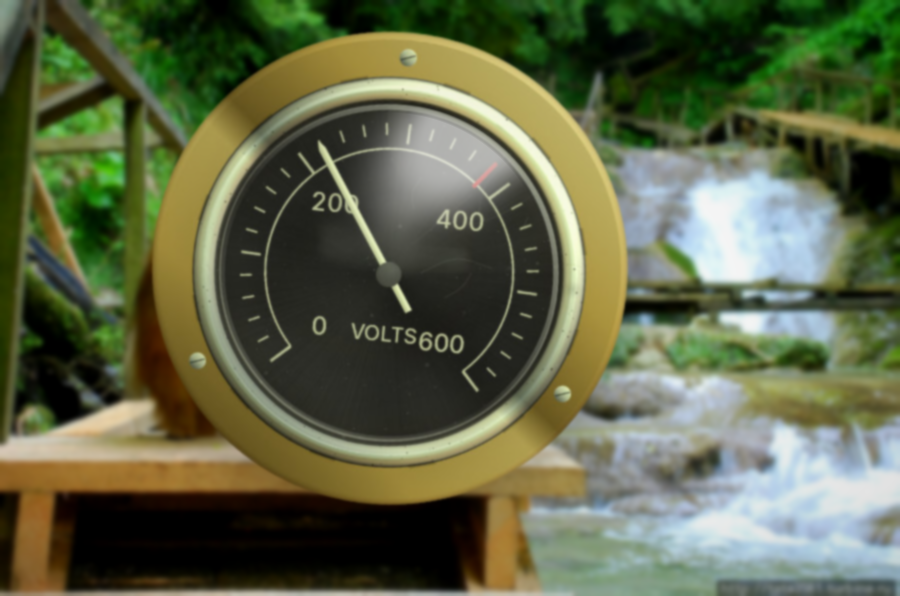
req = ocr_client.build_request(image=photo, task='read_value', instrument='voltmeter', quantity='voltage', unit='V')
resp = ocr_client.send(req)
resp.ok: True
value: 220 V
